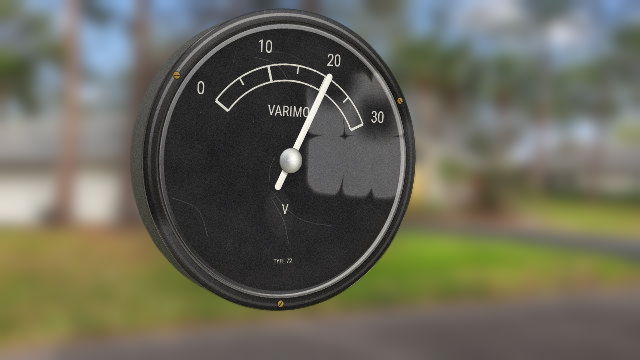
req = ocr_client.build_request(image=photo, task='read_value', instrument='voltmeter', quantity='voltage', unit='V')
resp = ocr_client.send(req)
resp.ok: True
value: 20 V
